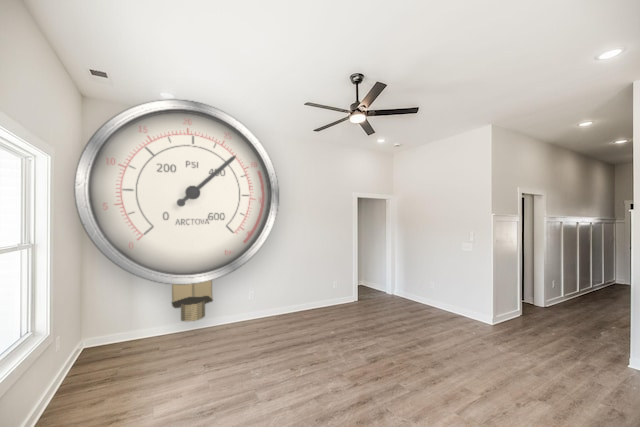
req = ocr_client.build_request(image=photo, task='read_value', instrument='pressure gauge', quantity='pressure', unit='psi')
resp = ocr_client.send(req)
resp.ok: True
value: 400 psi
